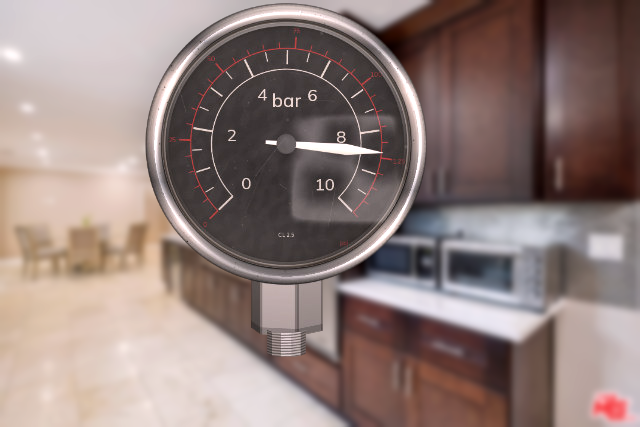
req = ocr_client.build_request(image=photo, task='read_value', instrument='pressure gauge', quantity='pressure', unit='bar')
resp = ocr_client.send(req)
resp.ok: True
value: 8.5 bar
